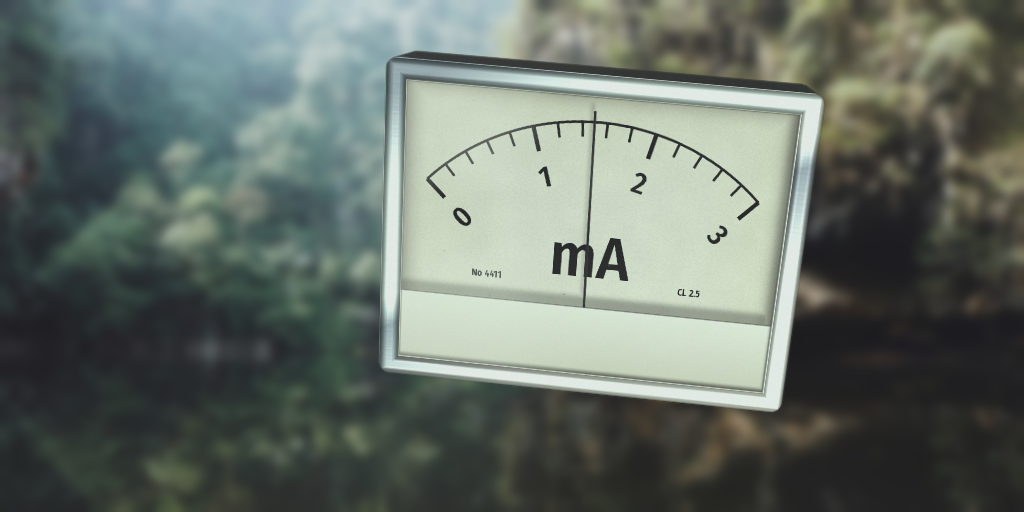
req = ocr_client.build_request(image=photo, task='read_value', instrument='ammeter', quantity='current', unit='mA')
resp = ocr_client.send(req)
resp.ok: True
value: 1.5 mA
